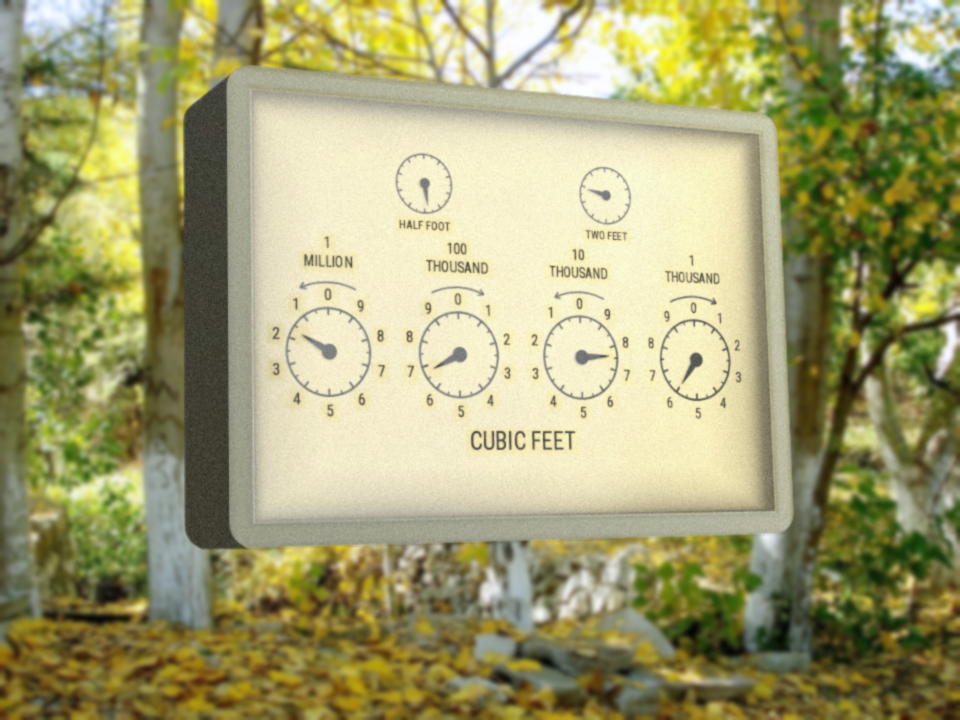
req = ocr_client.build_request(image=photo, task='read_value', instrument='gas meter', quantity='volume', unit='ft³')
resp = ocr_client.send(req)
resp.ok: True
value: 167600 ft³
